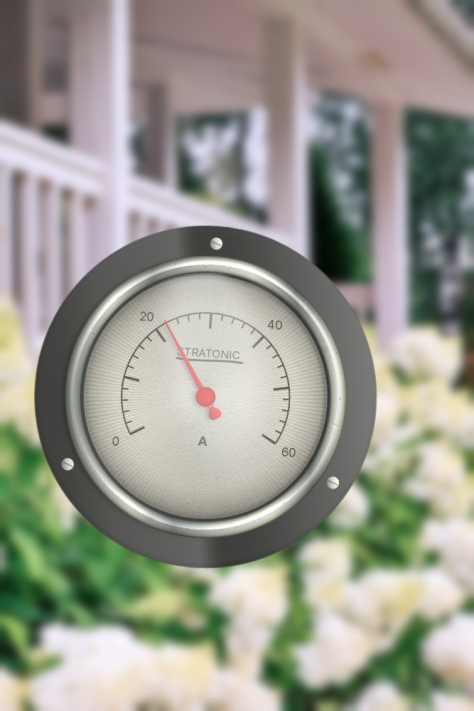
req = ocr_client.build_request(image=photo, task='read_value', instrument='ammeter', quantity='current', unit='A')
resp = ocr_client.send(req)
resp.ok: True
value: 22 A
